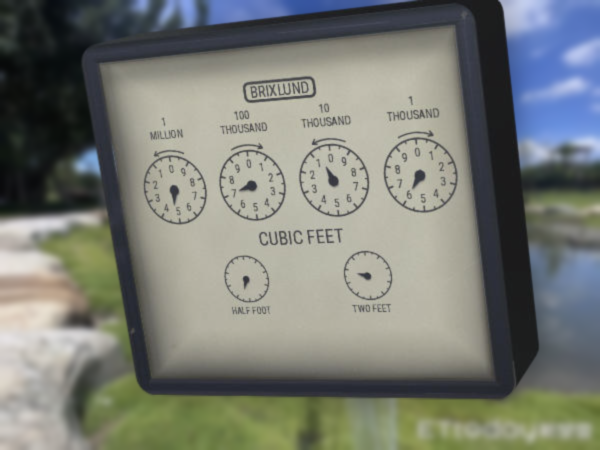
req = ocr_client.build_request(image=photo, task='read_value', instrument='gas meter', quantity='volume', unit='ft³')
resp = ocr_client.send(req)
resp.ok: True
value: 470600 ft³
